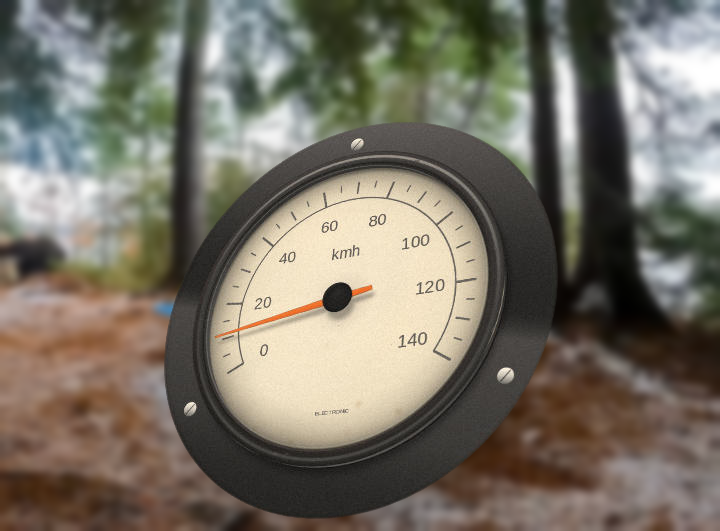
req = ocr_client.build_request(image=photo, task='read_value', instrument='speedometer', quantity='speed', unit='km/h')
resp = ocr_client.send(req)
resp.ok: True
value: 10 km/h
